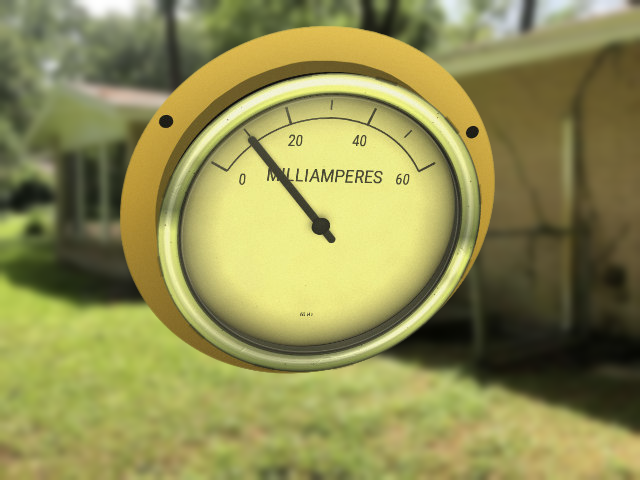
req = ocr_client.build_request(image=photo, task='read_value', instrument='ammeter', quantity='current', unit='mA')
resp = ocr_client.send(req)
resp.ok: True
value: 10 mA
